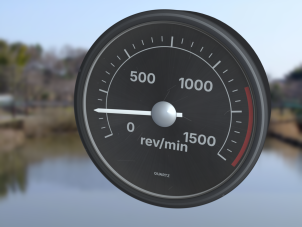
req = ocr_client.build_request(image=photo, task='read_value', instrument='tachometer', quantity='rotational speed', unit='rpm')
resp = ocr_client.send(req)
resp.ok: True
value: 150 rpm
